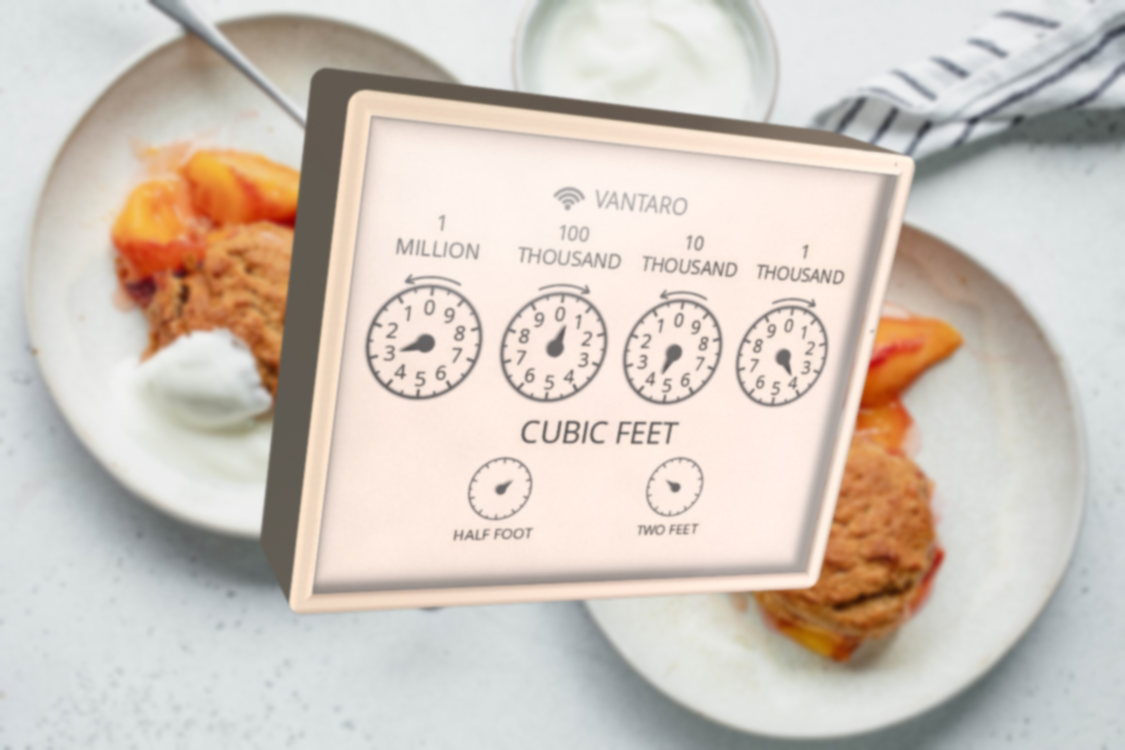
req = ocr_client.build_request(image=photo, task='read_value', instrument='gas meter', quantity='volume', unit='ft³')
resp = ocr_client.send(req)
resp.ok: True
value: 304400 ft³
